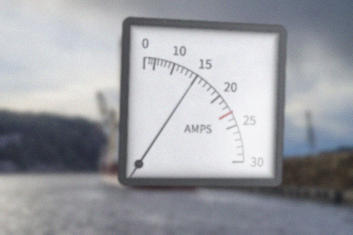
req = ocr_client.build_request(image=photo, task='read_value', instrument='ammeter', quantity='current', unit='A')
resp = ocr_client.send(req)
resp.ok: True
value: 15 A
